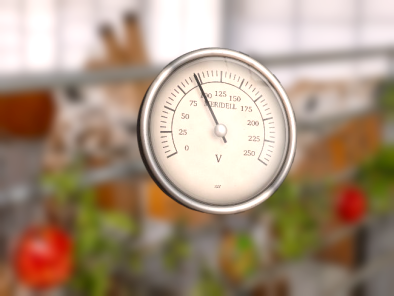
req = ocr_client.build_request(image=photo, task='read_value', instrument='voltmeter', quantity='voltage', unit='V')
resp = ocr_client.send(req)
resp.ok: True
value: 95 V
